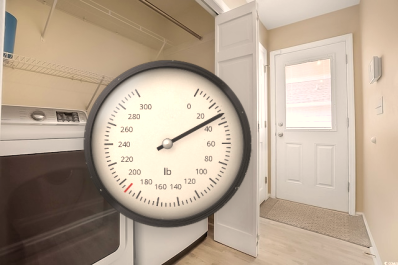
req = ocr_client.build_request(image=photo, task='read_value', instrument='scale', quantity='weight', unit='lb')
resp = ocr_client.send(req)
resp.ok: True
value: 32 lb
